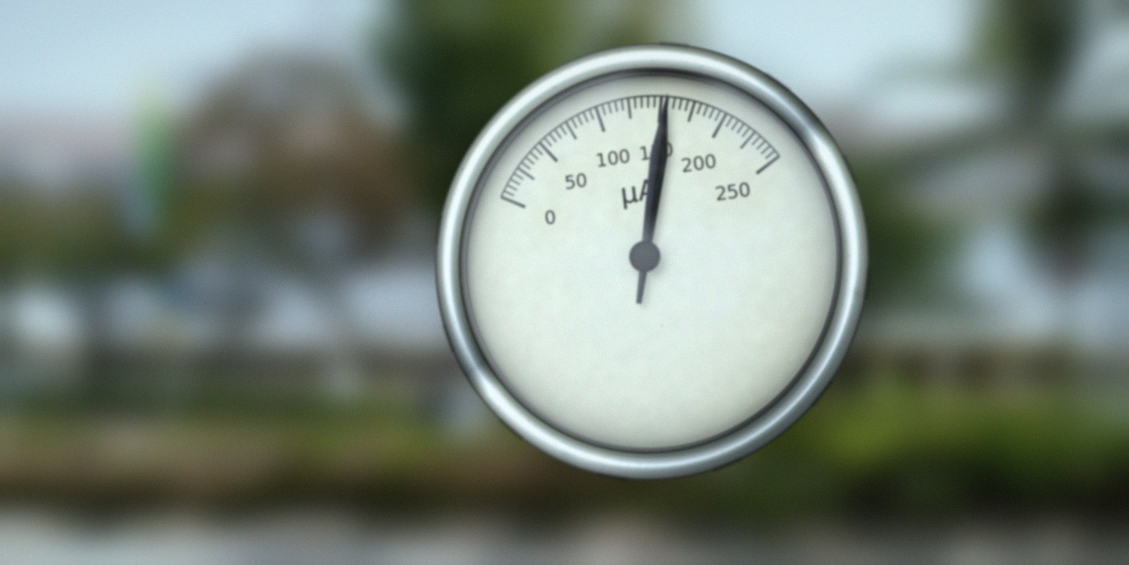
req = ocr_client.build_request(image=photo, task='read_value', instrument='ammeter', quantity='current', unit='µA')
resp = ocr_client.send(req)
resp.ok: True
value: 155 µA
